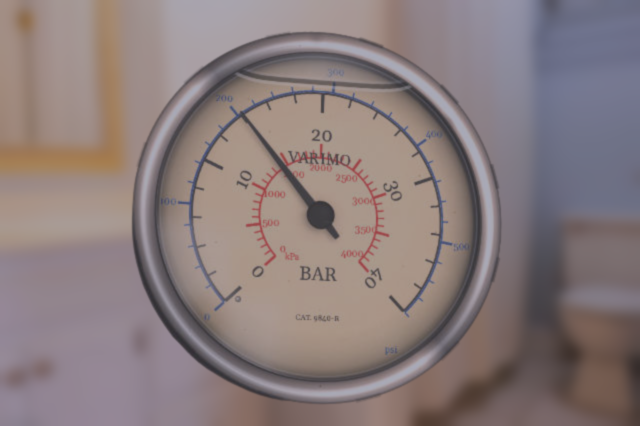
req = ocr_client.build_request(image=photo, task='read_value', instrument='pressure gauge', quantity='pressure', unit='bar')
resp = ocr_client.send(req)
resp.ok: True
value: 14 bar
